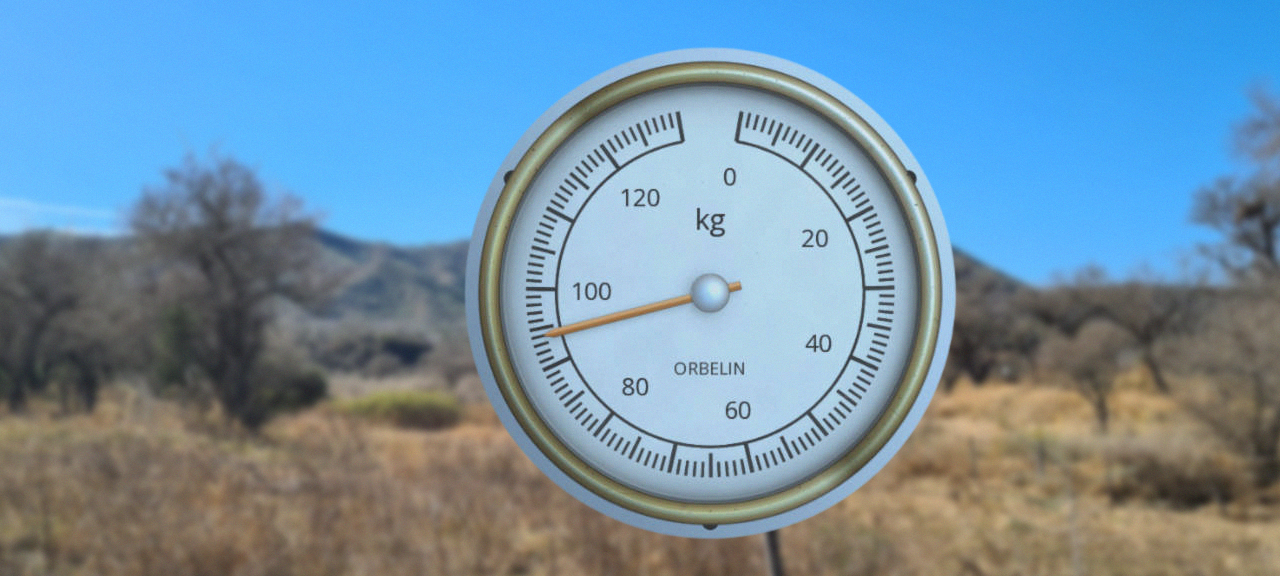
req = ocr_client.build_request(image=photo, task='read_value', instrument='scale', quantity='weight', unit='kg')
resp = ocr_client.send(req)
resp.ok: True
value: 94 kg
